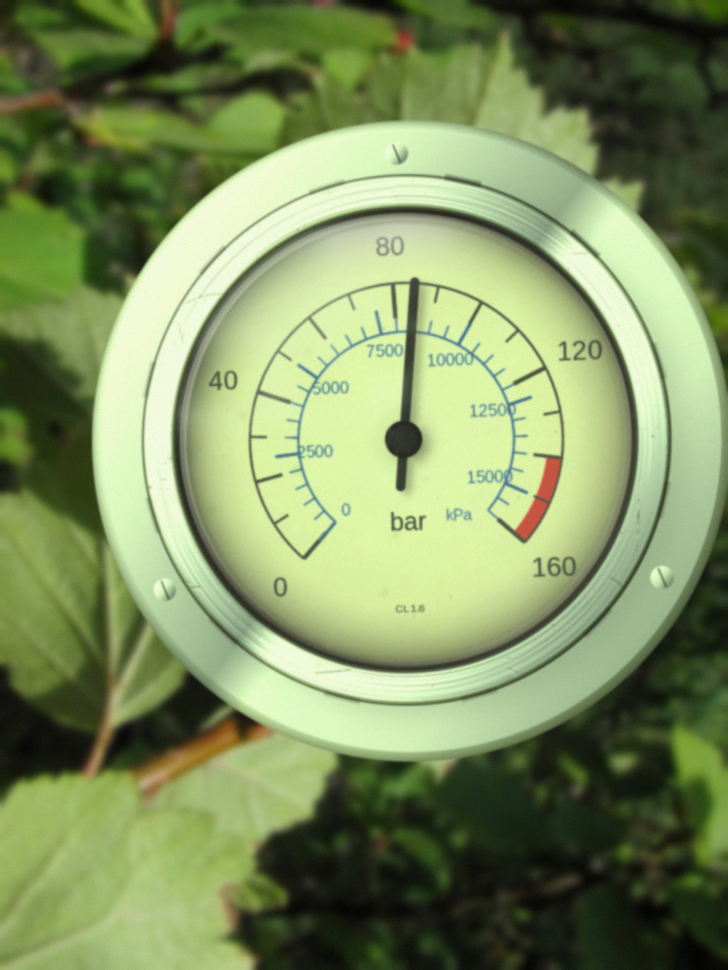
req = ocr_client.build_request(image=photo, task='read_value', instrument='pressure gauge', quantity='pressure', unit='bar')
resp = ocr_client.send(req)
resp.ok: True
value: 85 bar
